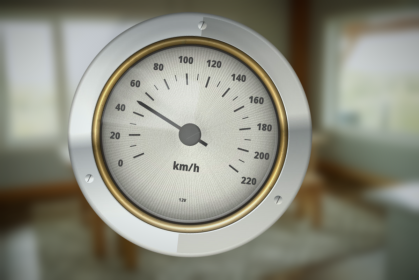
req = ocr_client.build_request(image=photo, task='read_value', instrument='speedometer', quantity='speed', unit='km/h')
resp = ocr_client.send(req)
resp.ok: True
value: 50 km/h
